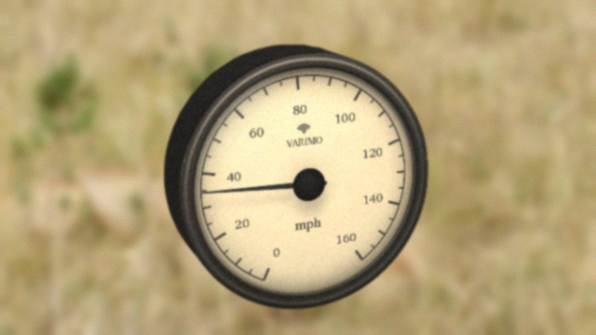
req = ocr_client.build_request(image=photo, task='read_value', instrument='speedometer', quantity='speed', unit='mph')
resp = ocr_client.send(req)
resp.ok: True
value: 35 mph
